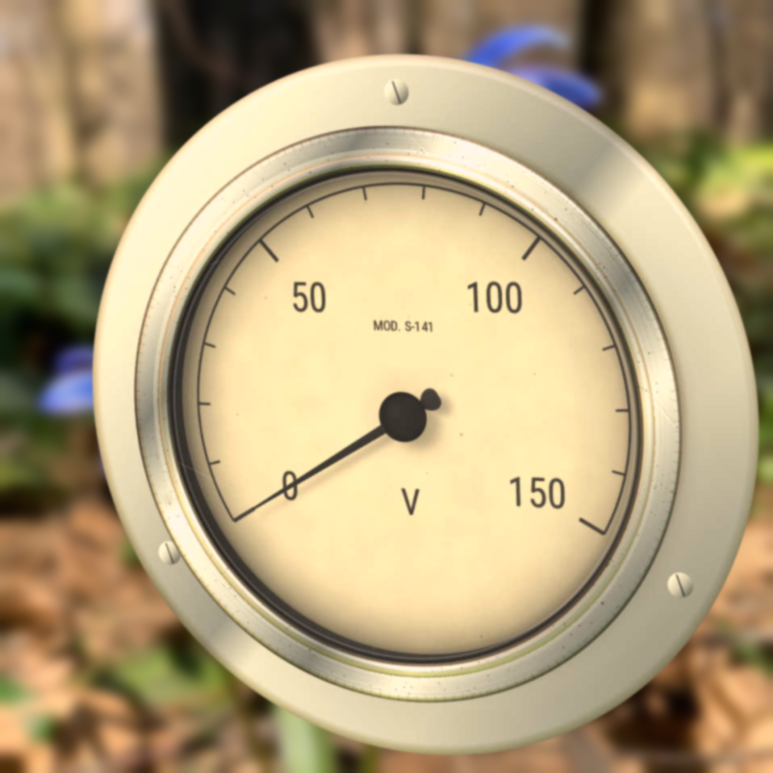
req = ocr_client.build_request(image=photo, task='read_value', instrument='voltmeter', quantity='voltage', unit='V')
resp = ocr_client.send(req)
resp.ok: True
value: 0 V
